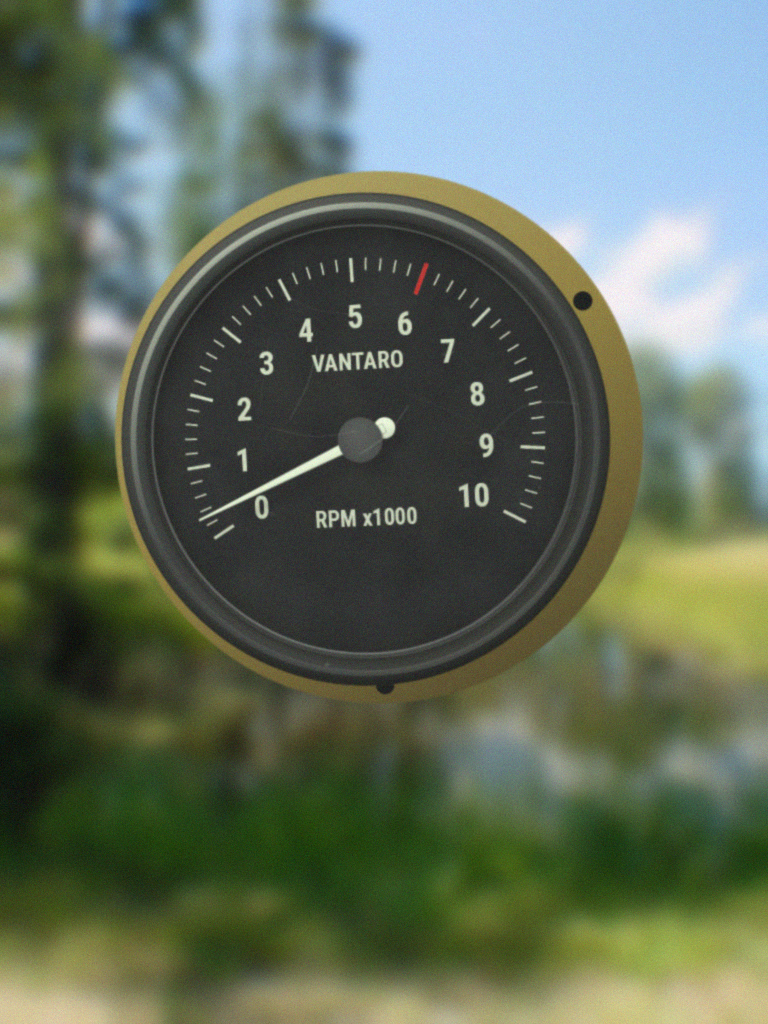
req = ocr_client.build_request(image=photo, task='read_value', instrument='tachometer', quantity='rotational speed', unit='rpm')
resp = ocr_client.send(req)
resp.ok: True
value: 300 rpm
